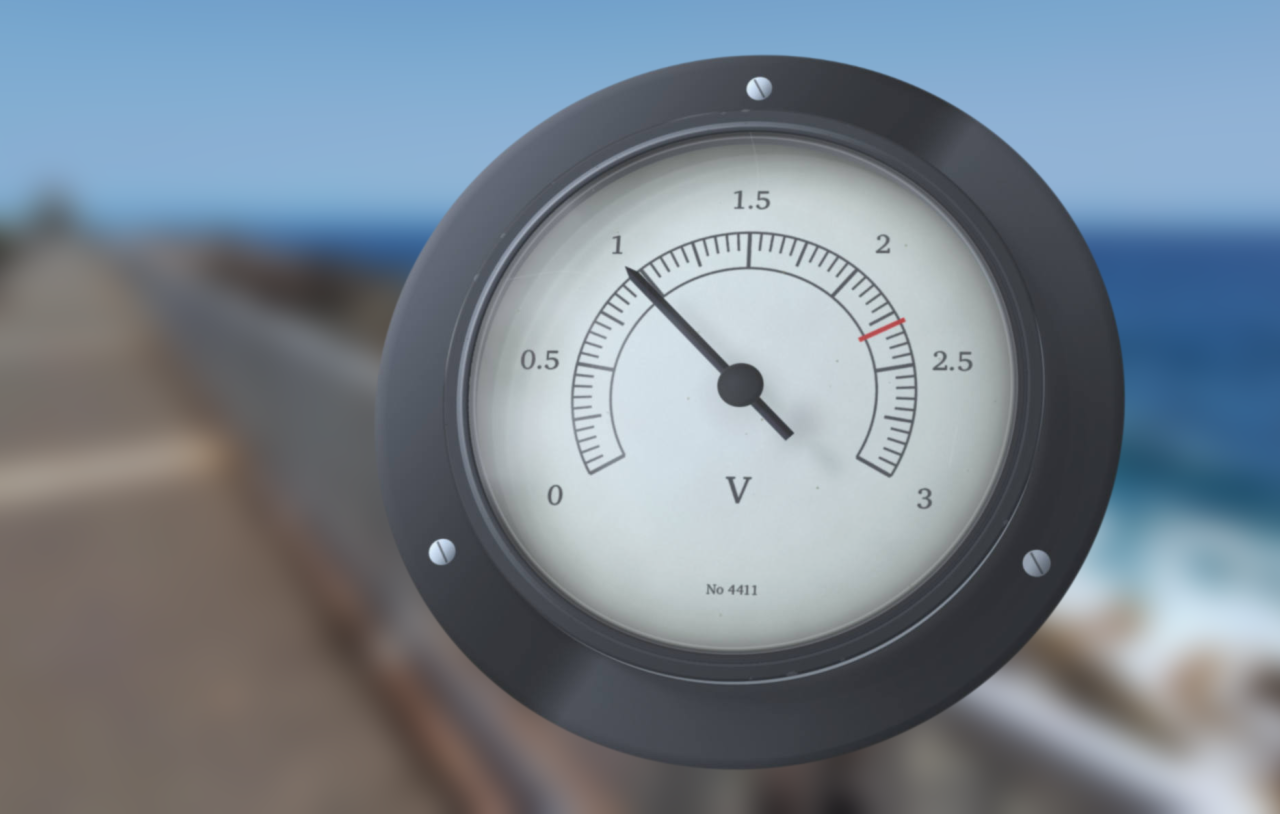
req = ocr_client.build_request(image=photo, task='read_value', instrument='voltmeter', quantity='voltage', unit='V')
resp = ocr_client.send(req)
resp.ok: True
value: 0.95 V
